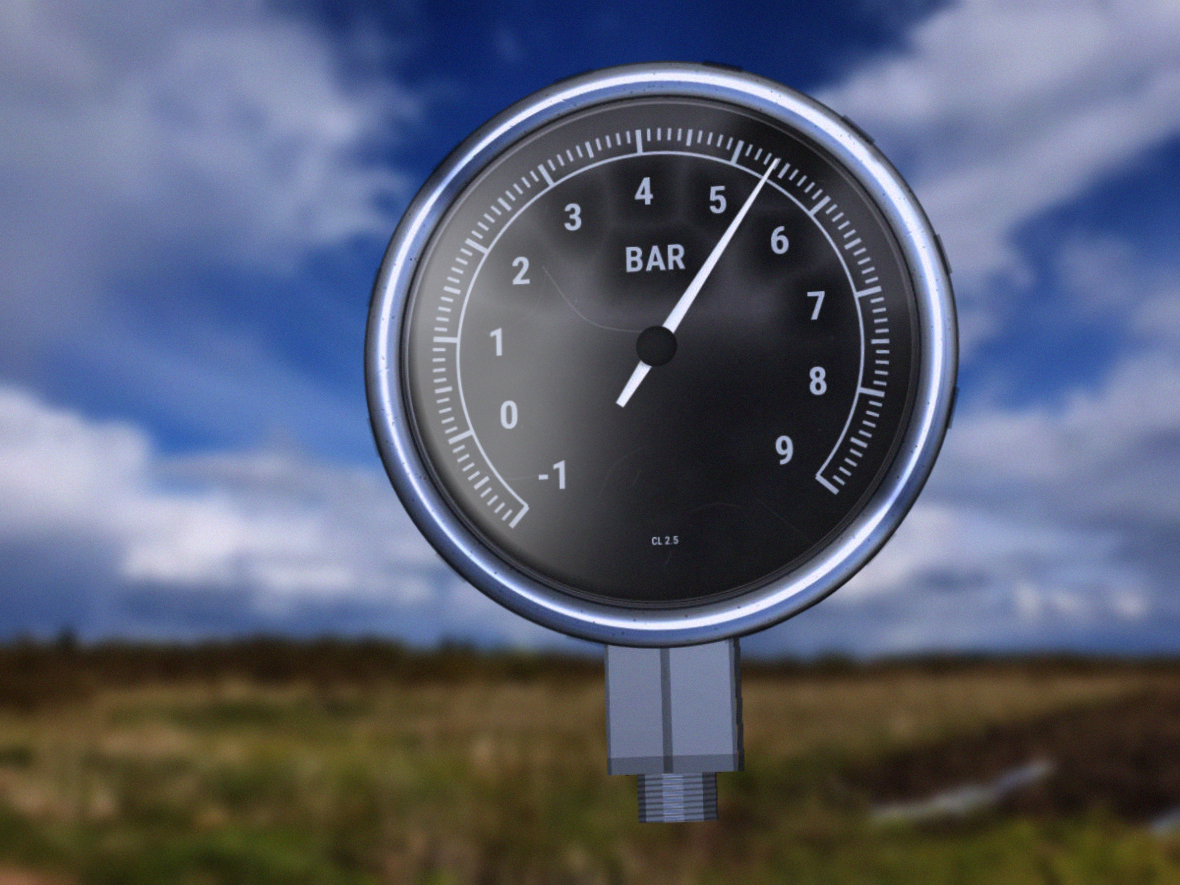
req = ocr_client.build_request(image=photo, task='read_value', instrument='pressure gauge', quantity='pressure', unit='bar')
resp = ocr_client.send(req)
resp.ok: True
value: 5.4 bar
